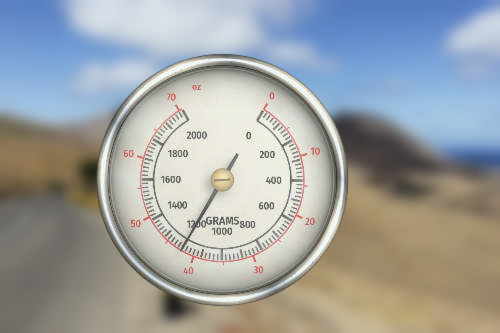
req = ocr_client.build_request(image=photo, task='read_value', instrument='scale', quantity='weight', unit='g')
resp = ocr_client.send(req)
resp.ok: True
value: 1200 g
